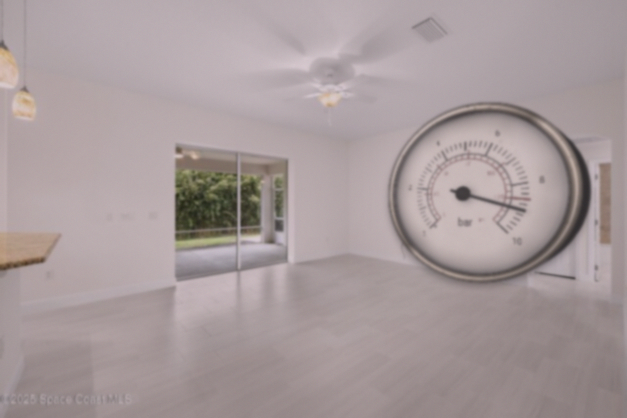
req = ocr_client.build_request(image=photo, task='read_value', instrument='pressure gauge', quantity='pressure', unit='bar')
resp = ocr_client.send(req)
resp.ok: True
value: 9 bar
